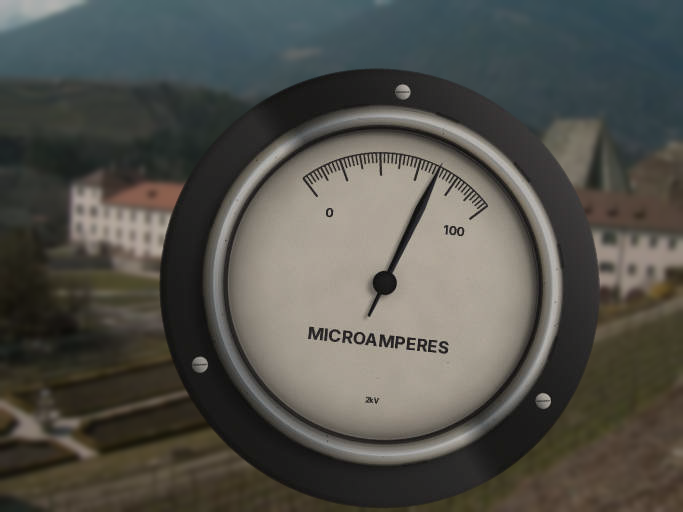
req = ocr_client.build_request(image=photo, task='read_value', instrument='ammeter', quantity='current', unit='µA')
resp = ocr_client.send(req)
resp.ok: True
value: 70 µA
